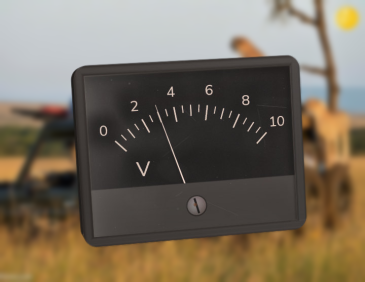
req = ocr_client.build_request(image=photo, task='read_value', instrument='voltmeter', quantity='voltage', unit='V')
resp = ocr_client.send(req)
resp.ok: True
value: 3 V
